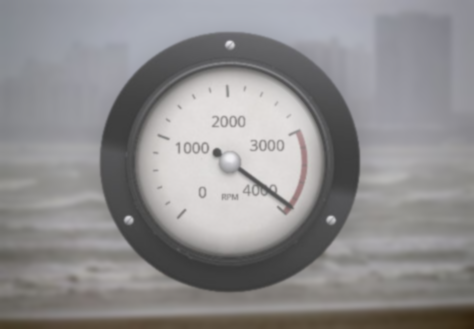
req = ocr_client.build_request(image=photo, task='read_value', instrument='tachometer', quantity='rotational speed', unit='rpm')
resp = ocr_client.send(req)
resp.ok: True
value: 3900 rpm
